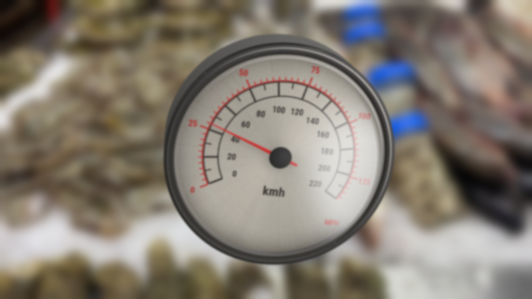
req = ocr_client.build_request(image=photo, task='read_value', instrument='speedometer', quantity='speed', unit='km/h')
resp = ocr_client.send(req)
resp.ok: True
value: 45 km/h
